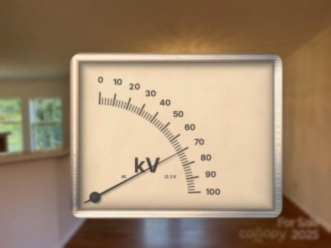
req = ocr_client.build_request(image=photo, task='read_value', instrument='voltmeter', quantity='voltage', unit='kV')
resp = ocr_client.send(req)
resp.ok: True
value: 70 kV
